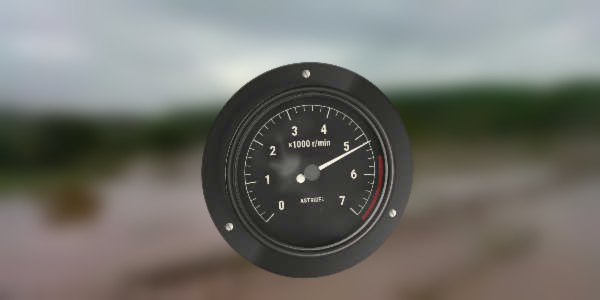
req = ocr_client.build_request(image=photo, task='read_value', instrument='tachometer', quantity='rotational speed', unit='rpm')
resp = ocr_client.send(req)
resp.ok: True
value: 5200 rpm
